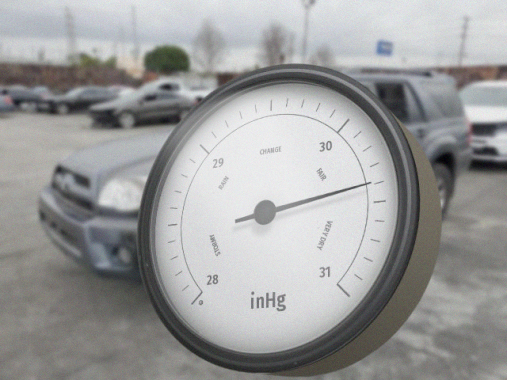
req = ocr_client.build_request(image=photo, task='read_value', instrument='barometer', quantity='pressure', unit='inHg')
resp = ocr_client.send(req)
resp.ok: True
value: 30.4 inHg
